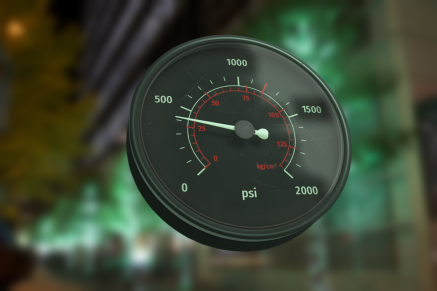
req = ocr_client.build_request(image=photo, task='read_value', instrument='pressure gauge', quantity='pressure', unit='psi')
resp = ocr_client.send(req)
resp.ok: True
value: 400 psi
